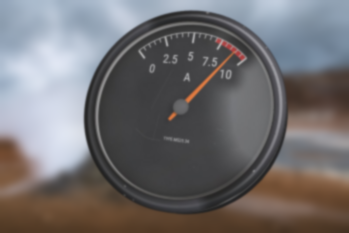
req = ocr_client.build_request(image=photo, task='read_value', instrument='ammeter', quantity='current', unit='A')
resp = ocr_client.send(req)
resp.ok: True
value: 9 A
